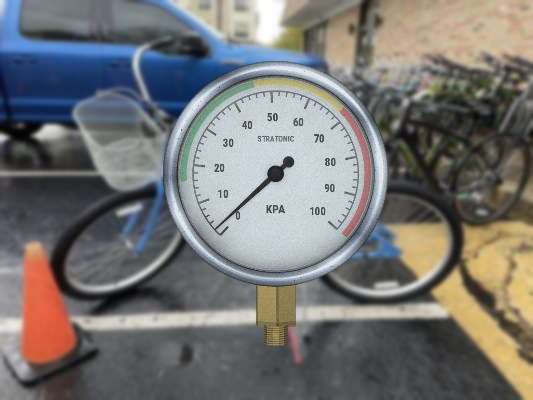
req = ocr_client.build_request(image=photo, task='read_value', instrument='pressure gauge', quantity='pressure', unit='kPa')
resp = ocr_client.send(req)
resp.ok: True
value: 2 kPa
